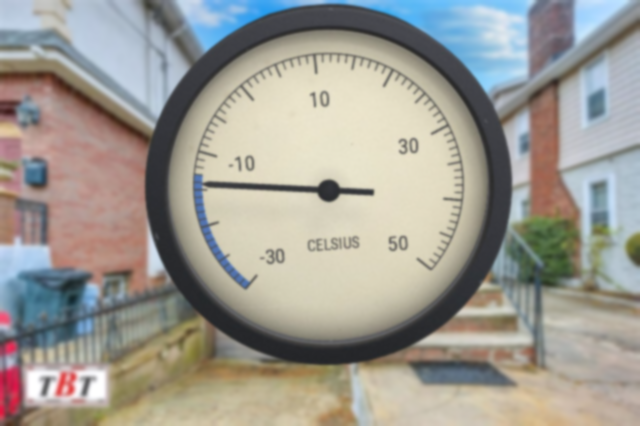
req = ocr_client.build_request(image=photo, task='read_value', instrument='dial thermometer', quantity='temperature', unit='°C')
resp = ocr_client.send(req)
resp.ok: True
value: -14 °C
